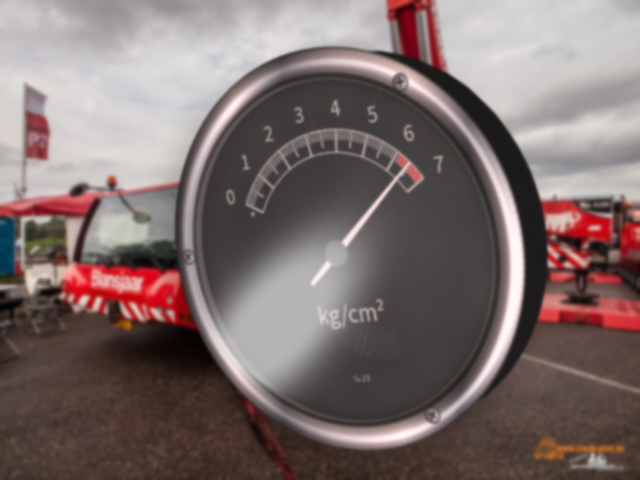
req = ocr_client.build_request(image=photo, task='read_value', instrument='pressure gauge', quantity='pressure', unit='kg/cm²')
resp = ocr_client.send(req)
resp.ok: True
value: 6.5 kg/cm²
